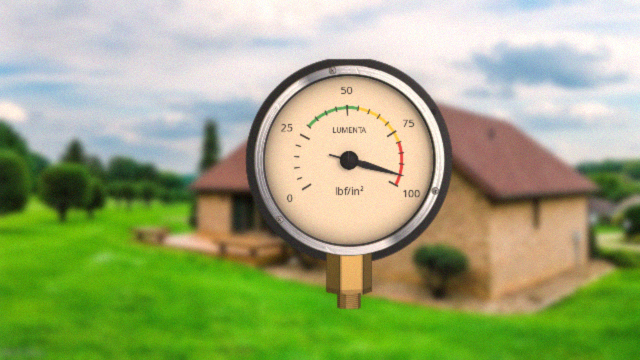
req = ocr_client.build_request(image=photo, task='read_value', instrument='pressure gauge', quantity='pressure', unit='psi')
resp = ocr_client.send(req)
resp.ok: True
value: 95 psi
